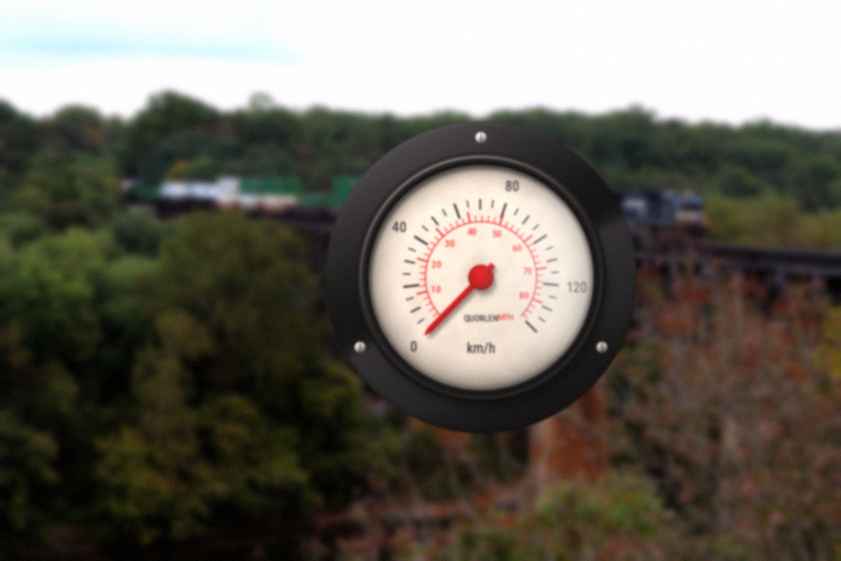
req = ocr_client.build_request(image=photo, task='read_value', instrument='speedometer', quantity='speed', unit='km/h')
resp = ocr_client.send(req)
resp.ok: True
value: 0 km/h
